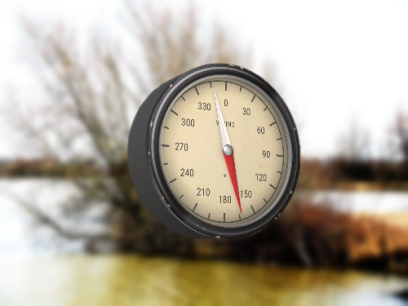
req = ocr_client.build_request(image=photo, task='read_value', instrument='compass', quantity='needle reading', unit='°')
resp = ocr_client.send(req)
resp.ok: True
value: 165 °
